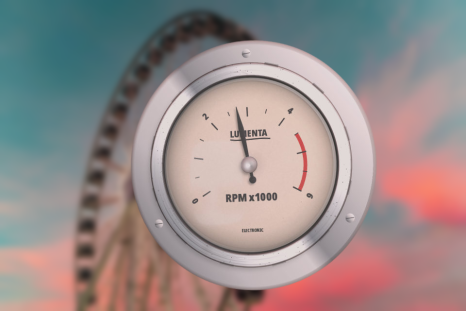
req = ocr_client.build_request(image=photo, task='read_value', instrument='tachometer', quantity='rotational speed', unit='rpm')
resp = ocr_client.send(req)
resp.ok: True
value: 2750 rpm
